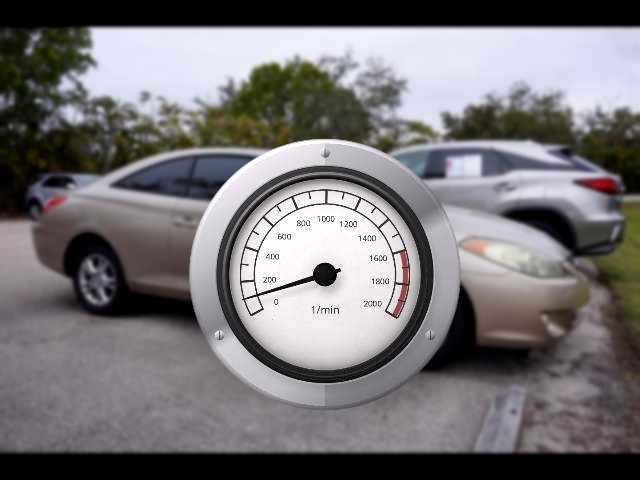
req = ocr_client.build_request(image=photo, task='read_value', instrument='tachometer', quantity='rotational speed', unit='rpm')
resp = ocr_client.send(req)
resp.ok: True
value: 100 rpm
